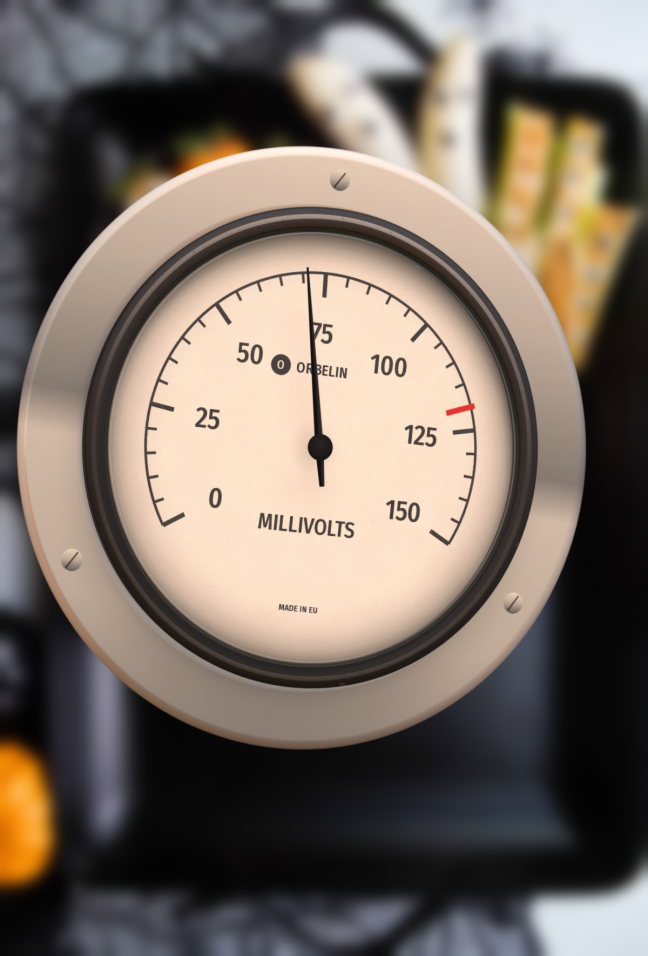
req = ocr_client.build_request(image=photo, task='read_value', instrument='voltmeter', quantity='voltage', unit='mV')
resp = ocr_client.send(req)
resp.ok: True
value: 70 mV
